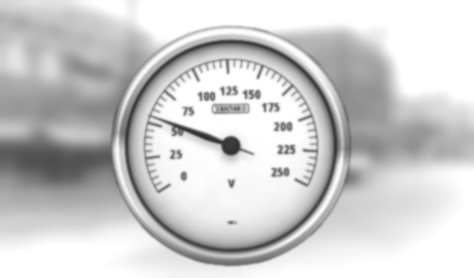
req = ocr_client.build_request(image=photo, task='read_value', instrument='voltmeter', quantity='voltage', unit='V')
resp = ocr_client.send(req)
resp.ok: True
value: 55 V
